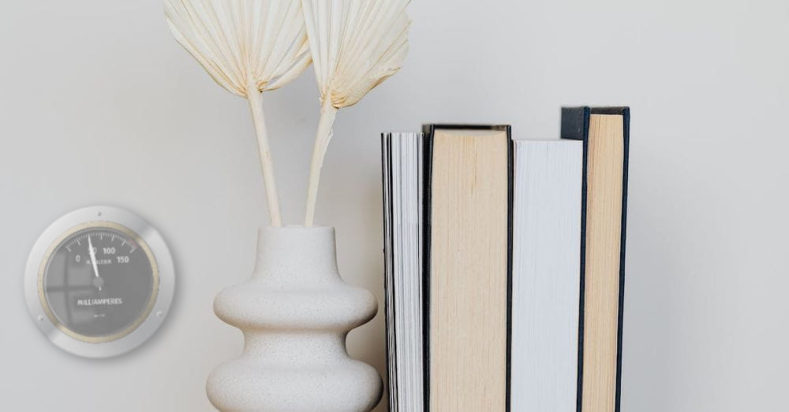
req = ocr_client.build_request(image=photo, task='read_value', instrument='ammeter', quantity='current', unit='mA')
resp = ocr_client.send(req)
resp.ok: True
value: 50 mA
